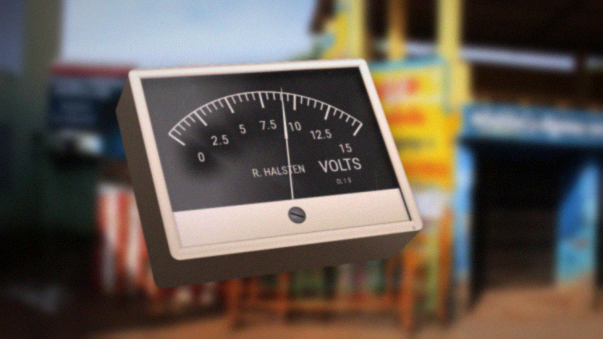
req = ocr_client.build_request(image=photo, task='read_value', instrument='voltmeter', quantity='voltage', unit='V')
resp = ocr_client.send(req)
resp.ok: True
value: 9 V
